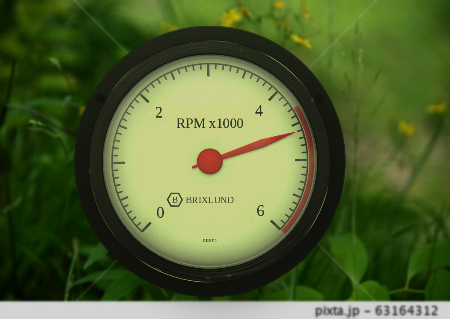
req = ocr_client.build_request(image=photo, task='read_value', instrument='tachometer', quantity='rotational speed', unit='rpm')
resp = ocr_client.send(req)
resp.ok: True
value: 4600 rpm
